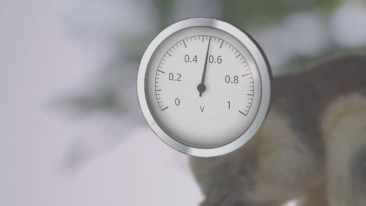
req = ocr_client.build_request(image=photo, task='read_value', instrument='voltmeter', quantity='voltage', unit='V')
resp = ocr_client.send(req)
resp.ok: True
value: 0.54 V
